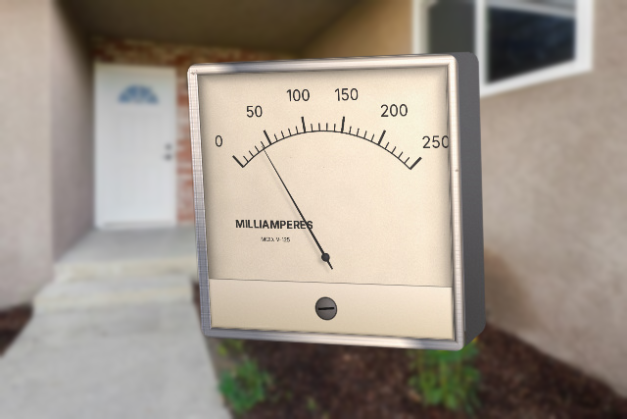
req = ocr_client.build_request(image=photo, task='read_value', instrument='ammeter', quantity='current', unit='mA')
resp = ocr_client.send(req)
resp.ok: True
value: 40 mA
